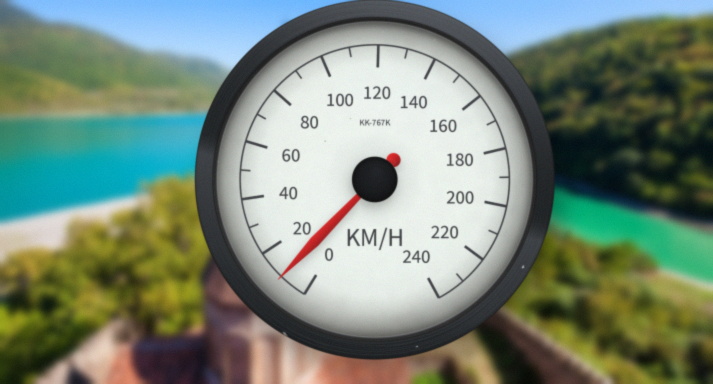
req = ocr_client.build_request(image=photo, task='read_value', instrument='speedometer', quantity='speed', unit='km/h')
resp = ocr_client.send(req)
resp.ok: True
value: 10 km/h
